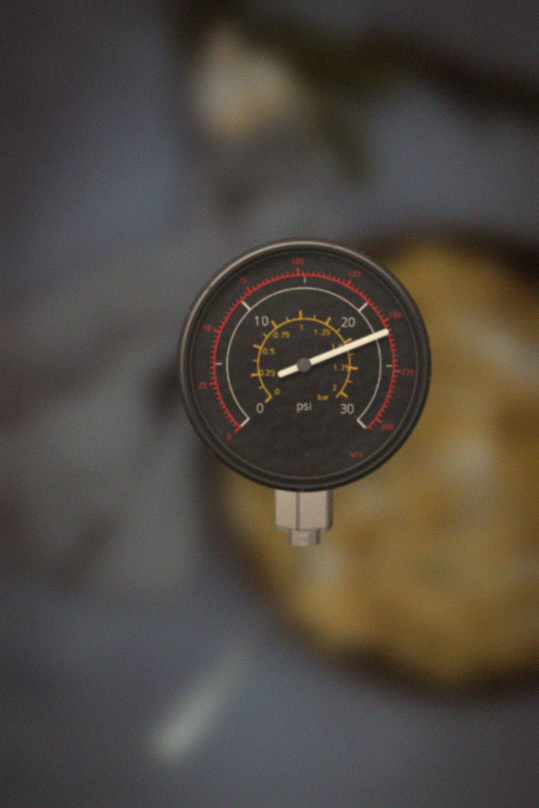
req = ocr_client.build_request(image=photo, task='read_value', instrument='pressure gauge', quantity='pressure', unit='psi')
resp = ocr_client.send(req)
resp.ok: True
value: 22.5 psi
